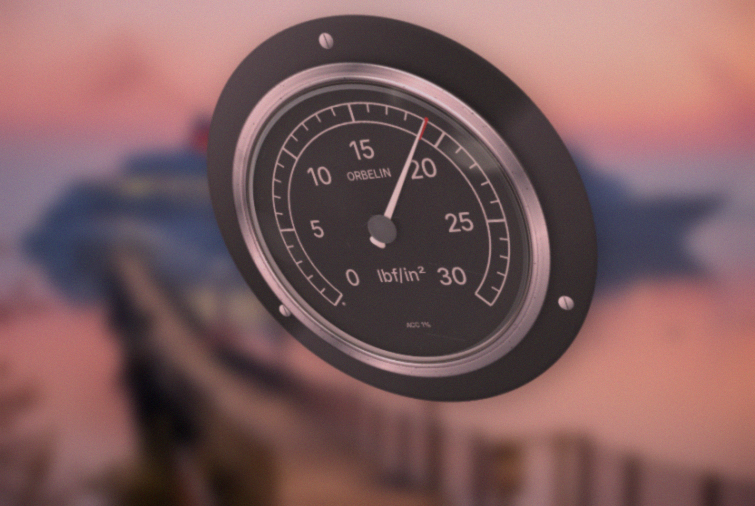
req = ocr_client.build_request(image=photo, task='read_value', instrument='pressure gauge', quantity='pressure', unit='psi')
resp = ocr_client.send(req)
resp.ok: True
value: 19 psi
